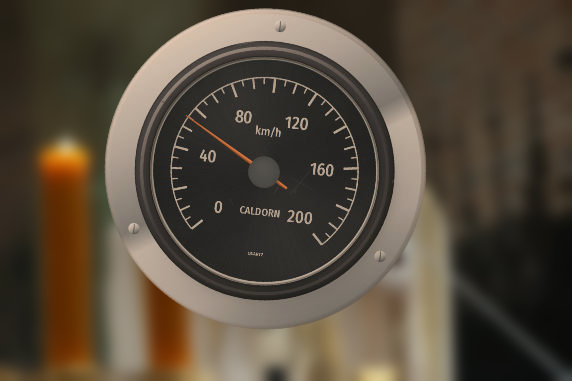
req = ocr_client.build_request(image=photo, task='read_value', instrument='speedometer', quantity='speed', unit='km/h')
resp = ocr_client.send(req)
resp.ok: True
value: 55 km/h
